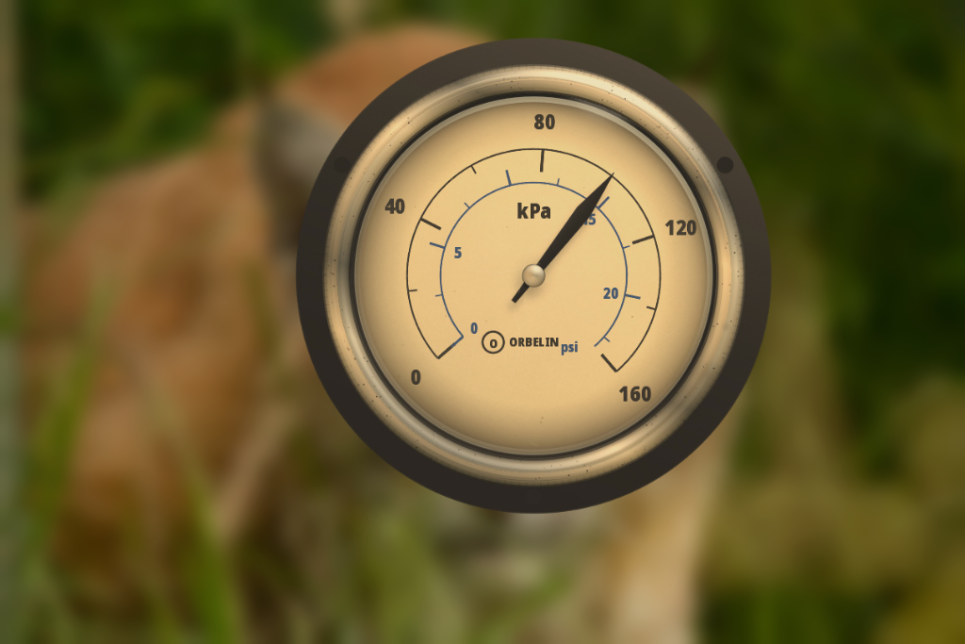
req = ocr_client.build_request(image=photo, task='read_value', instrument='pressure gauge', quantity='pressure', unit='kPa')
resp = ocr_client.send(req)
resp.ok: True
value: 100 kPa
